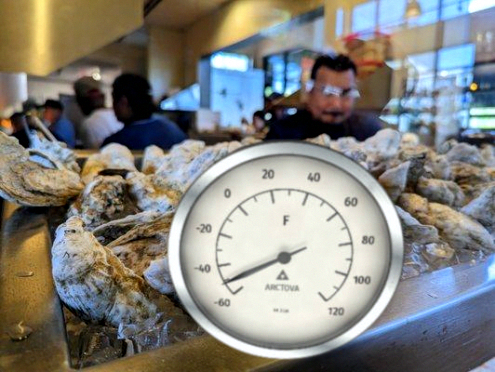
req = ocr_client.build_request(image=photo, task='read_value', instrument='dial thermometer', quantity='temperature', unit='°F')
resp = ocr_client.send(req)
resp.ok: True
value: -50 °F
